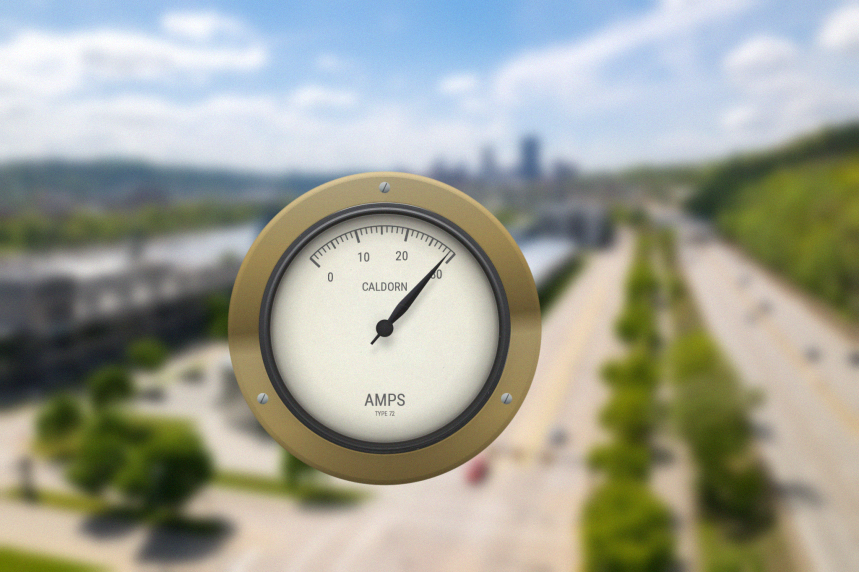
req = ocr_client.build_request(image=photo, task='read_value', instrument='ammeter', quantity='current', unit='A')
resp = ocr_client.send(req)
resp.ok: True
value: 29 A
